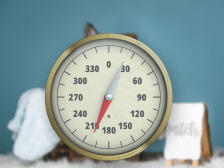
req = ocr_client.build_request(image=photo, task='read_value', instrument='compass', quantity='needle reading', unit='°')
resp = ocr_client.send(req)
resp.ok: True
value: 202.5 °
